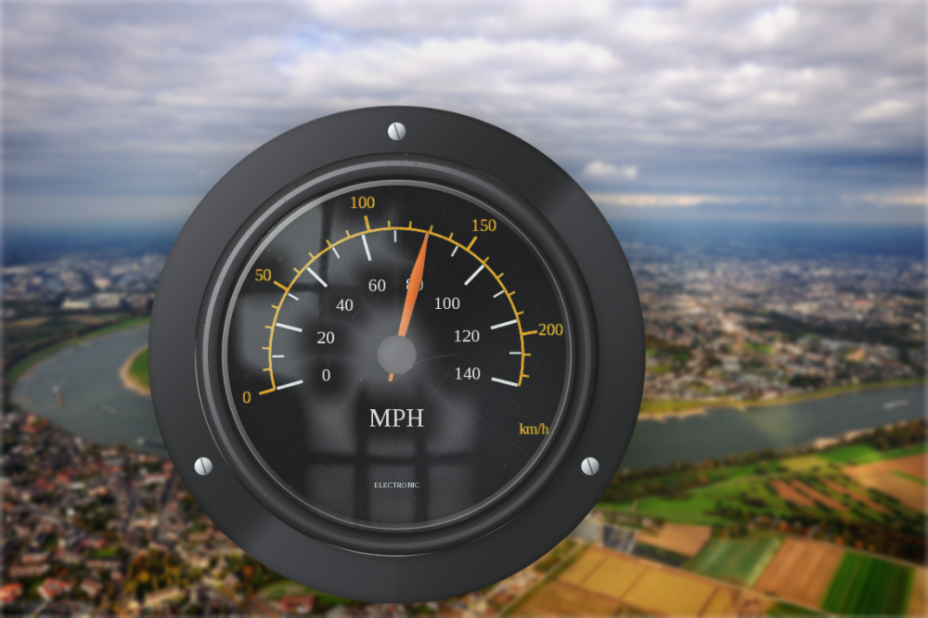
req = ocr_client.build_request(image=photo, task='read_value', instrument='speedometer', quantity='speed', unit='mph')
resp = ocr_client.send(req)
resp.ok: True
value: 80 mph
